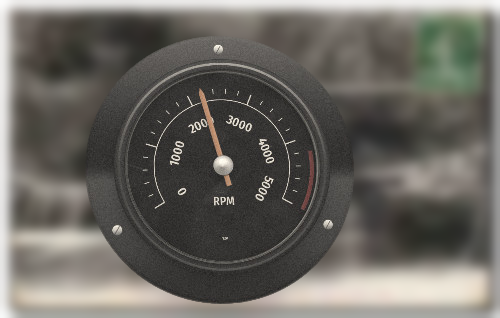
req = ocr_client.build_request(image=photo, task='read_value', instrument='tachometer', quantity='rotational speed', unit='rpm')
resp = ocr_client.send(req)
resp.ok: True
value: 2200 rpm
